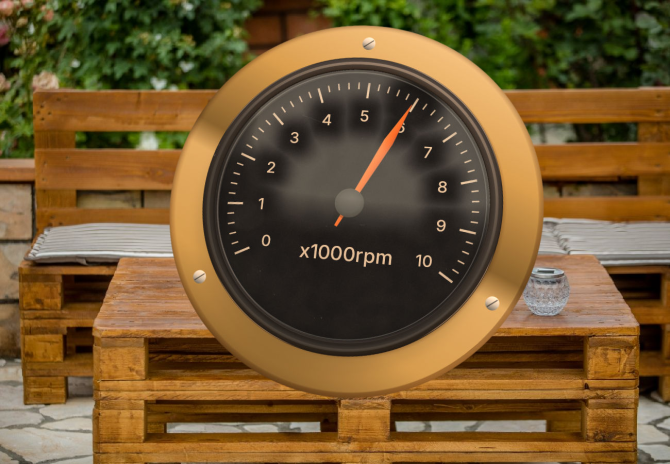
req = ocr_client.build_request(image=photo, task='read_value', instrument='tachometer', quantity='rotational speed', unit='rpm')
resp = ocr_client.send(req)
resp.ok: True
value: 6000 rpm
